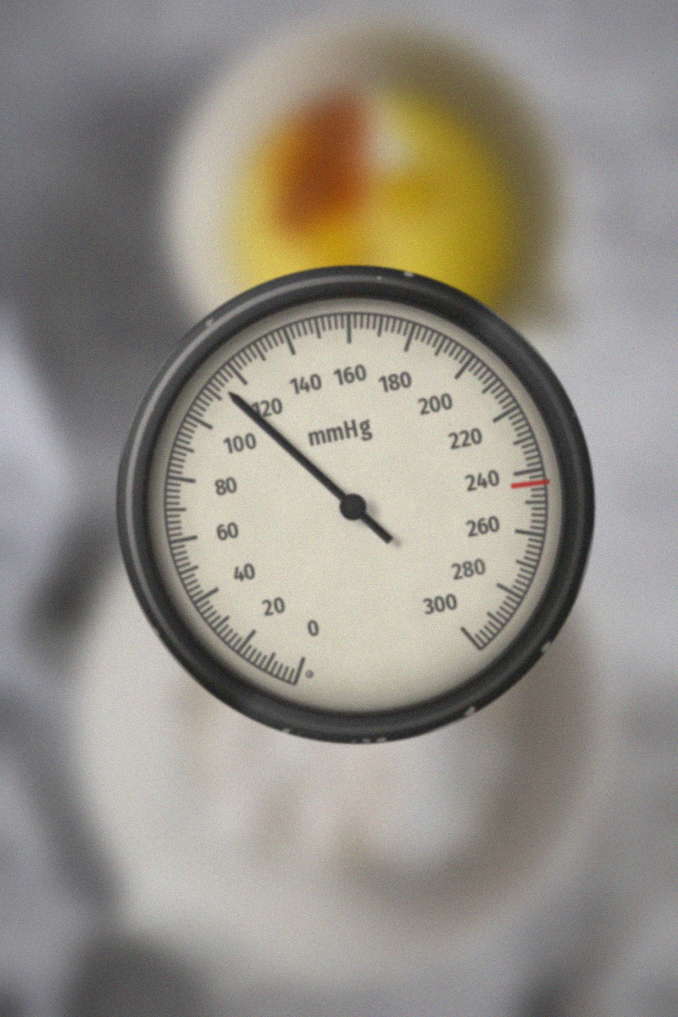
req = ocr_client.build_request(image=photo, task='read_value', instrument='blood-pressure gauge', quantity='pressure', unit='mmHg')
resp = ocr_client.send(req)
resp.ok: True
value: 114 mmHg
